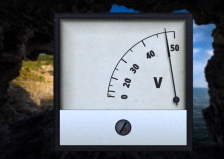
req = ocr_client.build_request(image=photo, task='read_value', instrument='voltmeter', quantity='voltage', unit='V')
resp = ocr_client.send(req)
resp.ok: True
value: 47.5 V
